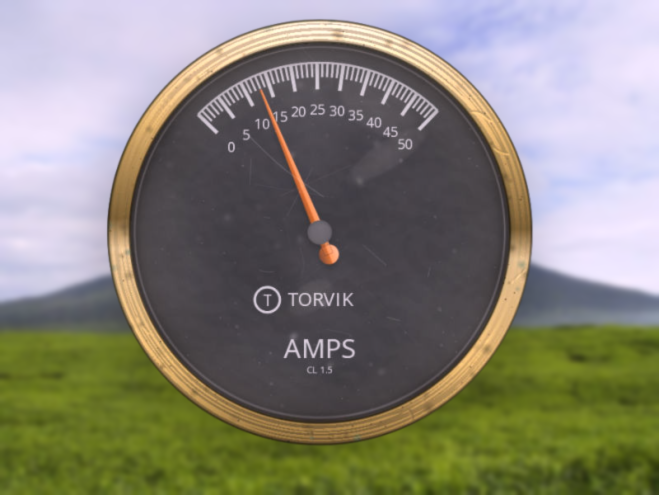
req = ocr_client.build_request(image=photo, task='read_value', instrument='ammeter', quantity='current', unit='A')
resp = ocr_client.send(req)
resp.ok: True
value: 13 A
